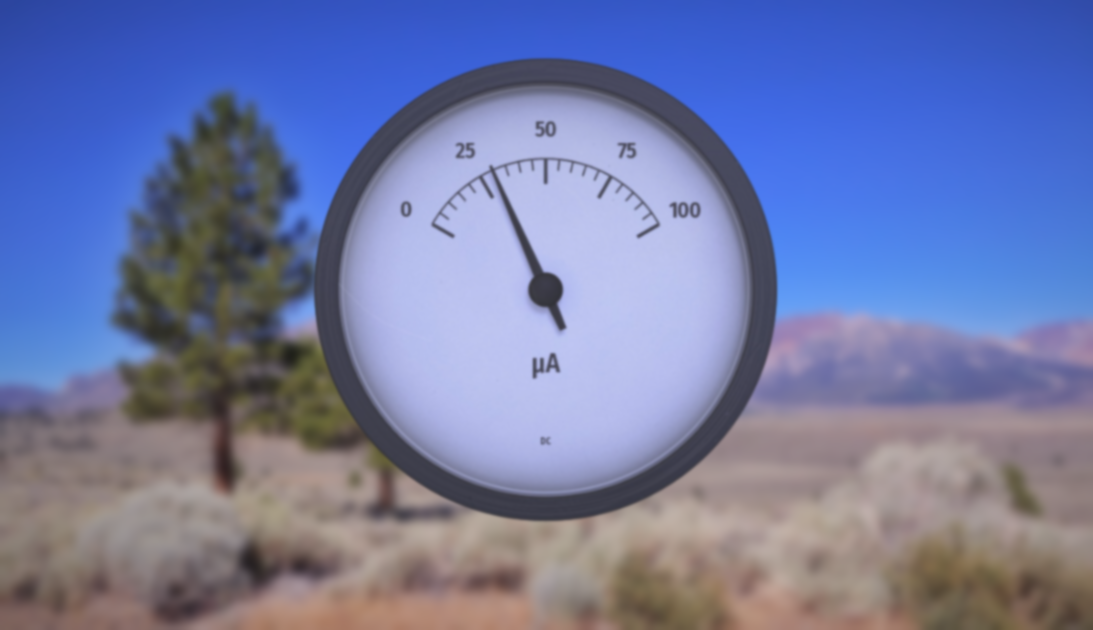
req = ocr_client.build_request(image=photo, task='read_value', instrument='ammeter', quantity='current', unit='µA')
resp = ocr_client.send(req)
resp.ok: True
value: 30 µA
